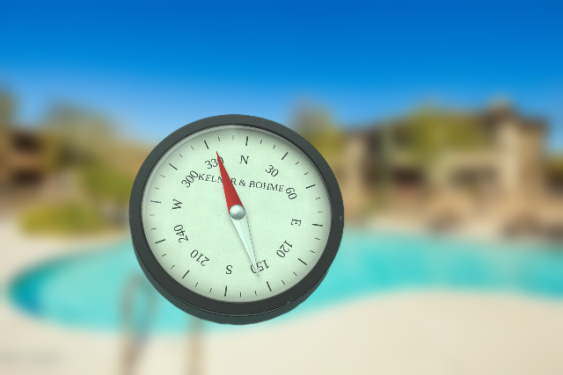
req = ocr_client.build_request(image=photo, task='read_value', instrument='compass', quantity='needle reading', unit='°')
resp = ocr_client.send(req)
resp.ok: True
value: 335 °
